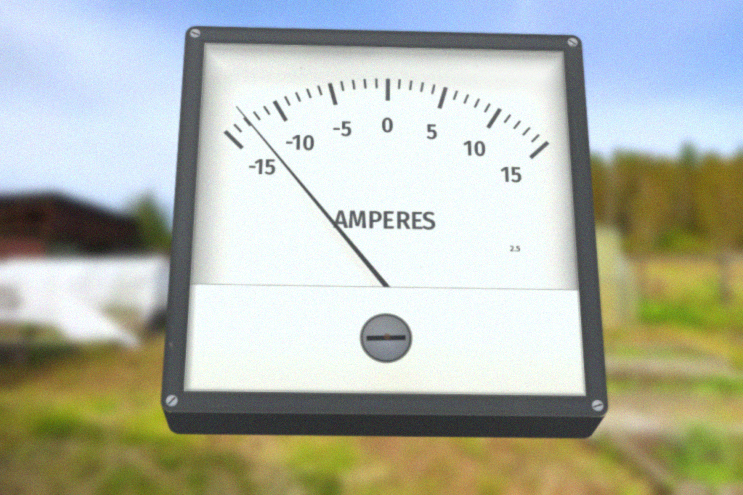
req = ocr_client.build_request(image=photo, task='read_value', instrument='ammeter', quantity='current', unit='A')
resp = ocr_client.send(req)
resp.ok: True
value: -13 A
